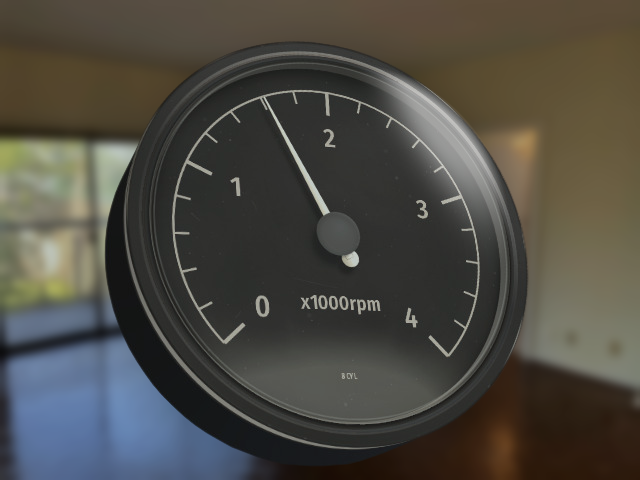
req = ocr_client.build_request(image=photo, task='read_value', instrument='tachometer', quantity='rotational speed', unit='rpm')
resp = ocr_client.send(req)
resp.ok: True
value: 1600 rpm
